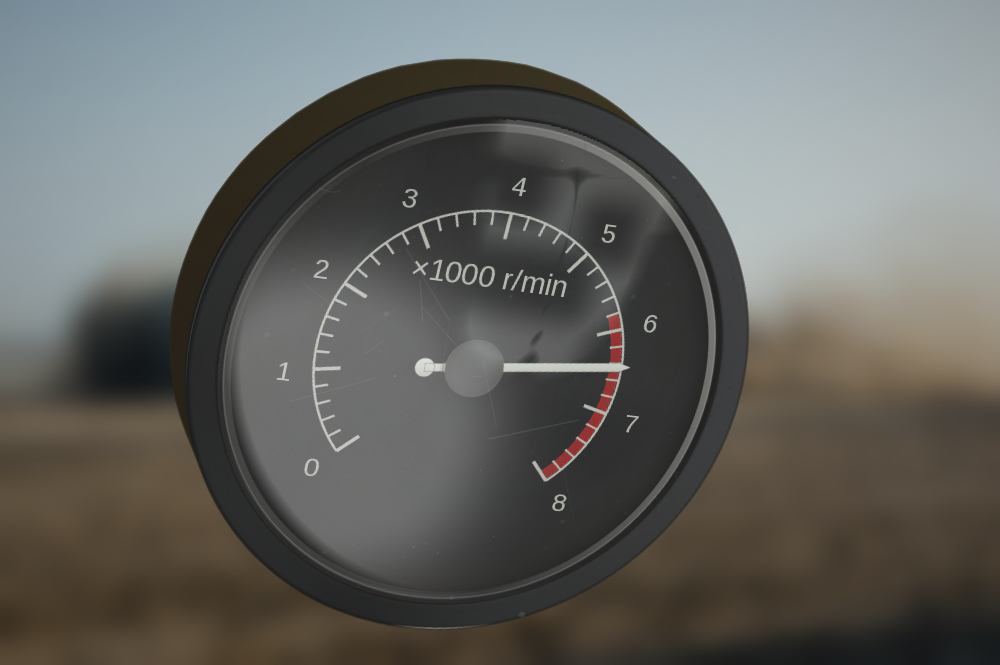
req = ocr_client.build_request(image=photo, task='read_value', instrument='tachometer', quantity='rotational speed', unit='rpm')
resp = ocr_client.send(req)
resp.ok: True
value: 6400 rpm
